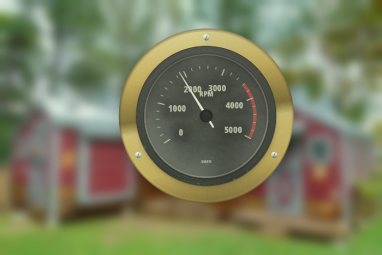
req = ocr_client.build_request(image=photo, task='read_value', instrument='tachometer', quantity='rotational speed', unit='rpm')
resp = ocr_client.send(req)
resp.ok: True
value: 1900 rpm
